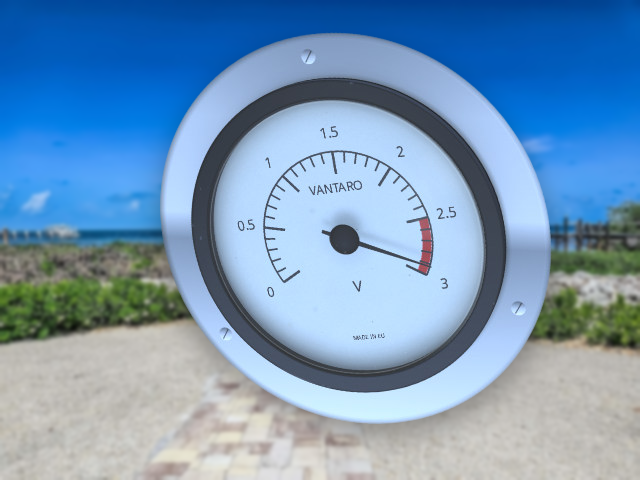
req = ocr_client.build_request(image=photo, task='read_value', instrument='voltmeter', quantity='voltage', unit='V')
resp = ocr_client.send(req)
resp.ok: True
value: 2.9 V
